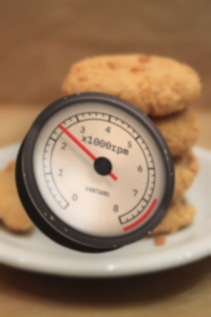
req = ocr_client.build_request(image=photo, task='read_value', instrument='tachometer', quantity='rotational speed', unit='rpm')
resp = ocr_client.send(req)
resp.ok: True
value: 2400 rpm
